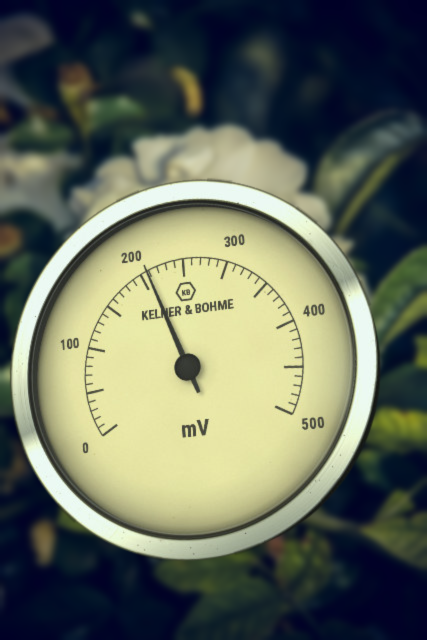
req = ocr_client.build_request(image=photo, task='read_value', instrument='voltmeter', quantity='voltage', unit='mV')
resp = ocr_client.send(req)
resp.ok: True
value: 210 mV
